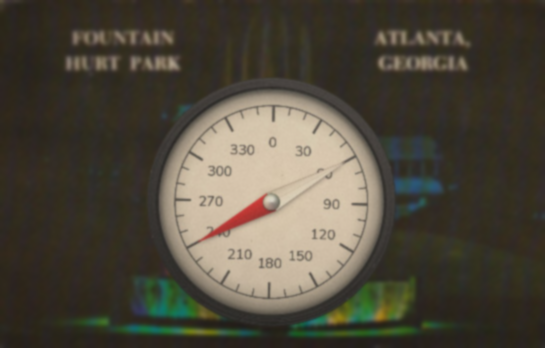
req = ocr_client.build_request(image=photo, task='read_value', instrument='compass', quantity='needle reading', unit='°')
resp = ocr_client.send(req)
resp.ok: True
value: 240 °
